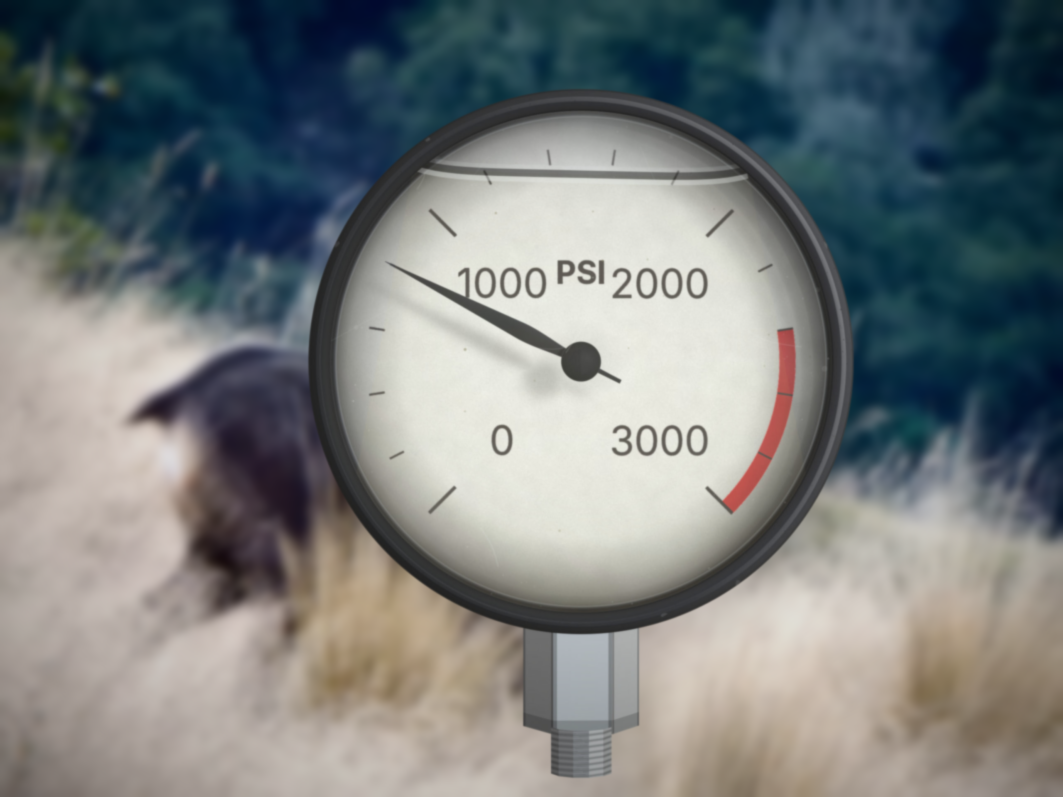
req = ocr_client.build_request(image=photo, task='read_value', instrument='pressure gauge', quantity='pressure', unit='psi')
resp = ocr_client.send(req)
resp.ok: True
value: 800 psi
